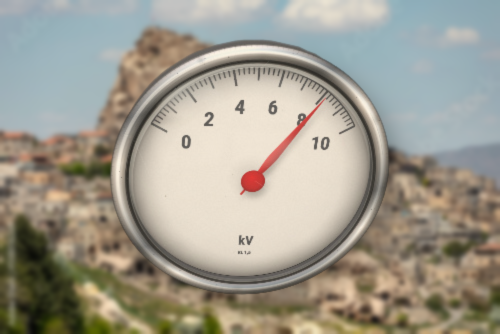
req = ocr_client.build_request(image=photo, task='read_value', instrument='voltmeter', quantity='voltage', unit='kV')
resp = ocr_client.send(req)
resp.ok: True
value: 8 kV
